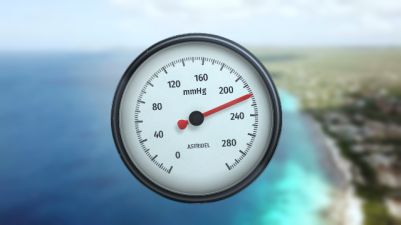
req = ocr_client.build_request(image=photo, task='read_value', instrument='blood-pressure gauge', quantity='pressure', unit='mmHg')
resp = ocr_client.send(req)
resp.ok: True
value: 220 mmHg
